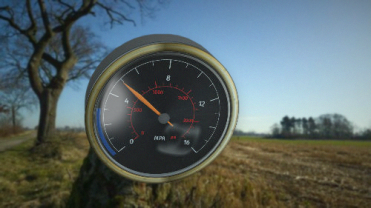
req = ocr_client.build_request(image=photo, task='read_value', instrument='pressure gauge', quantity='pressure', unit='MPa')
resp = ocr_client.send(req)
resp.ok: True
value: 5 MPa
